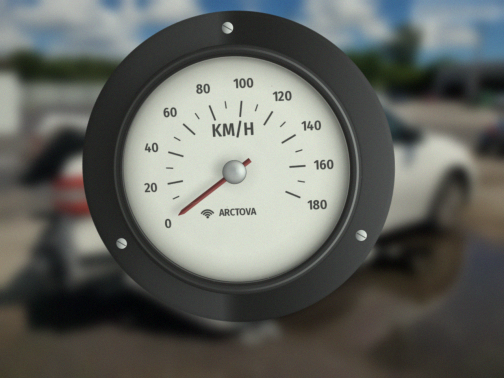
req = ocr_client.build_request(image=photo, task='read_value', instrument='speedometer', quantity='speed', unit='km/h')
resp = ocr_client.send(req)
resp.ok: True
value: 0 km/h
